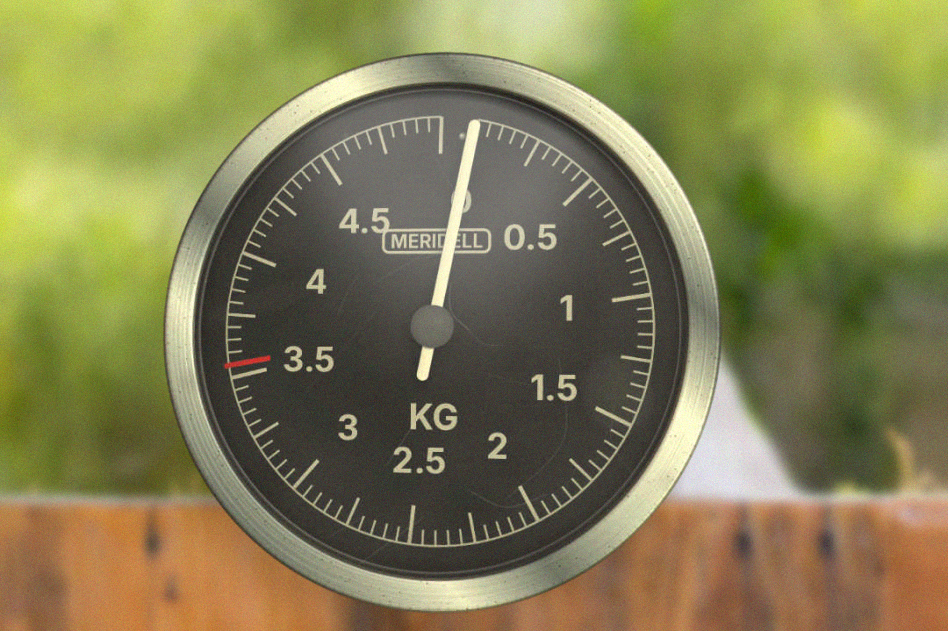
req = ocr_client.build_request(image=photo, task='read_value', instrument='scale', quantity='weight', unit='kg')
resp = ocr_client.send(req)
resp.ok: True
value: 0 kg
